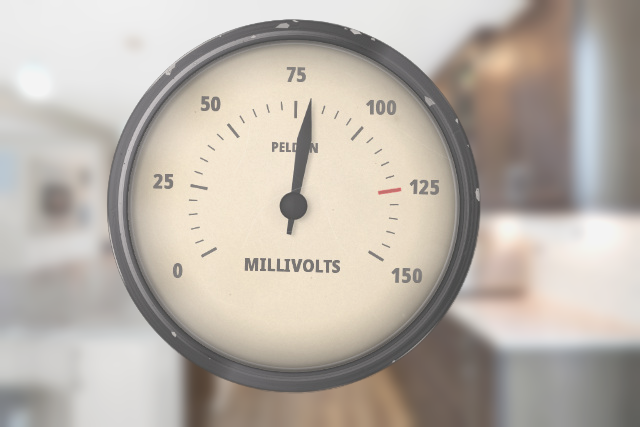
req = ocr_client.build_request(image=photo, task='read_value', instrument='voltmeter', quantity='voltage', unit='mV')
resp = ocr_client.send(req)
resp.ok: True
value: 80 mV
